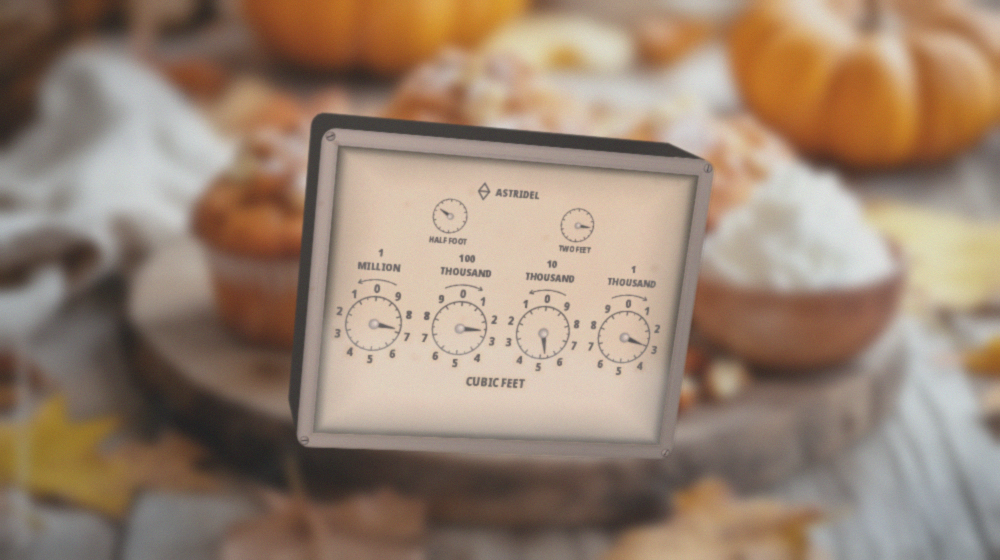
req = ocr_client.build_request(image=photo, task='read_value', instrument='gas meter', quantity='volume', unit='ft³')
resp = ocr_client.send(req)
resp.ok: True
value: 725300 ft³
